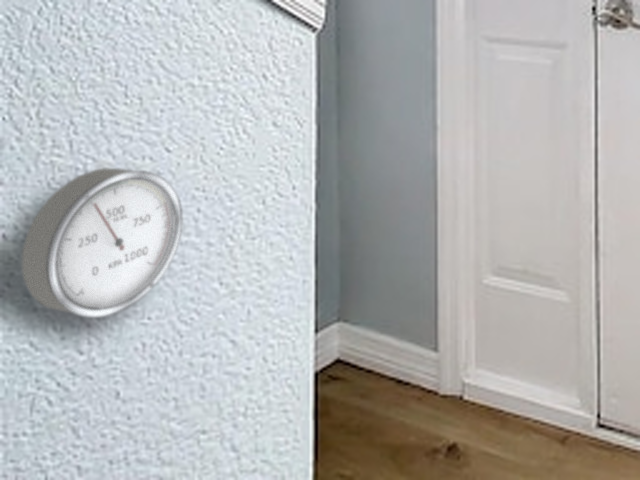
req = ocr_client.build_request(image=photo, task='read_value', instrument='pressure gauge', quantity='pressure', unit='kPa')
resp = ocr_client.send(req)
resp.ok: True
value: 400 kPa
